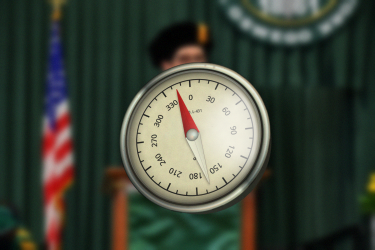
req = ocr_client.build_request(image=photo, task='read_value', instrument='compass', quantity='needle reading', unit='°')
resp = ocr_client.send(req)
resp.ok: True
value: 345 °
